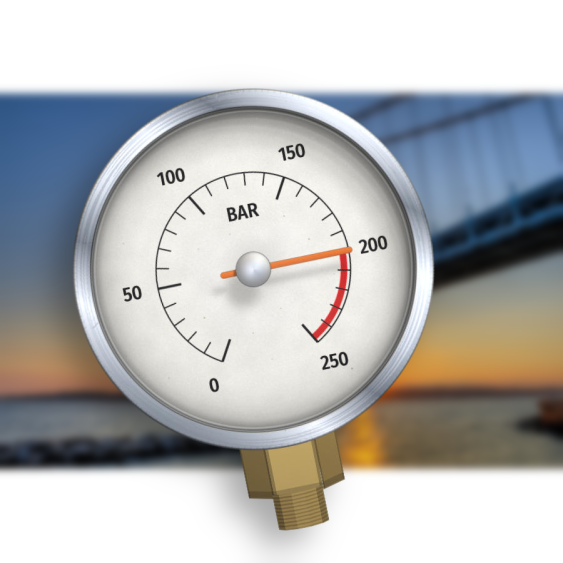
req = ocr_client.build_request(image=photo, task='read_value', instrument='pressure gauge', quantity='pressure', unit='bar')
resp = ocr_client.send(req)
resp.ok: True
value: 200 bar
